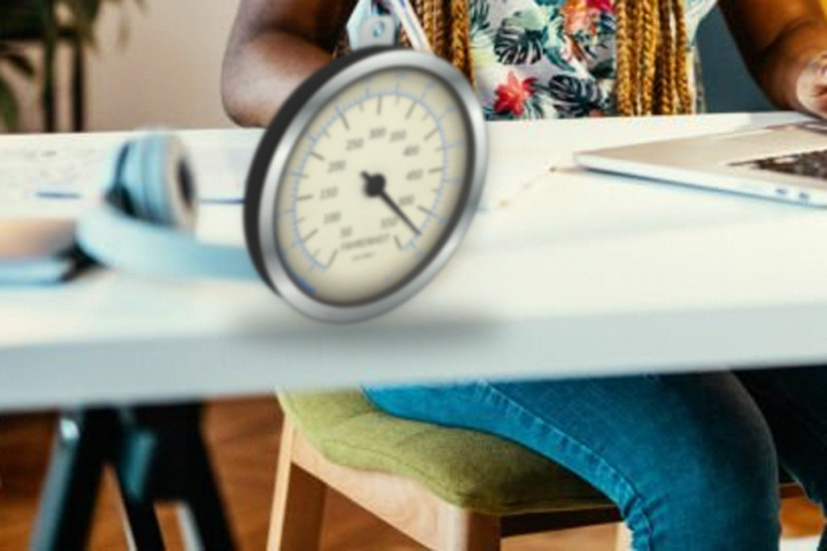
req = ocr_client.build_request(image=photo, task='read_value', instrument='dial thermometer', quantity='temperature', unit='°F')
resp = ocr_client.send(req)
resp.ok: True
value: 525 °F
